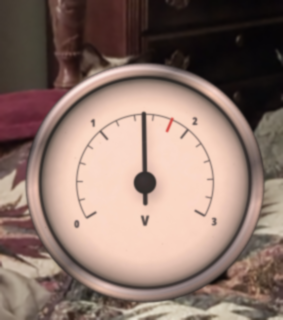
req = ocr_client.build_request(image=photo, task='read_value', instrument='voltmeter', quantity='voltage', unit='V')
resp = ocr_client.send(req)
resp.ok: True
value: 1.5 V
